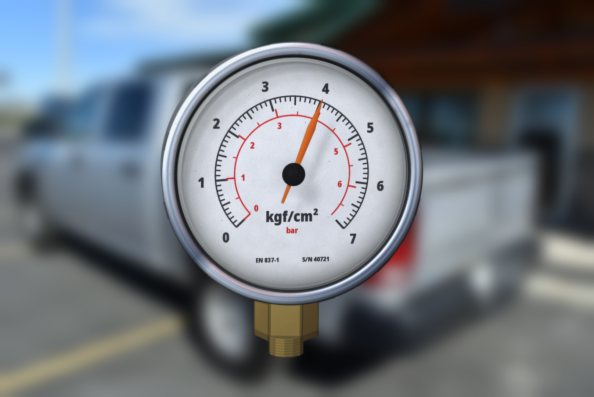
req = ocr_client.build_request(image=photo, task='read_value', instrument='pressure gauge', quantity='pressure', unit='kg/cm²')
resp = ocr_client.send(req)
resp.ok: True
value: 4 kg/cm²
